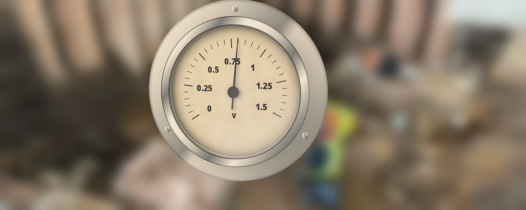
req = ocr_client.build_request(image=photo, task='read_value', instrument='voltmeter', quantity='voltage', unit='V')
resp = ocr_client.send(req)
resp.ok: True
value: 0.8 V
